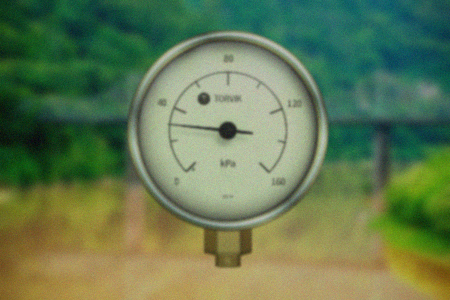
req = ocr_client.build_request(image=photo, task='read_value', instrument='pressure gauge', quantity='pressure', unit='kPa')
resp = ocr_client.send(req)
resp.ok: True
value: 30 kPa
